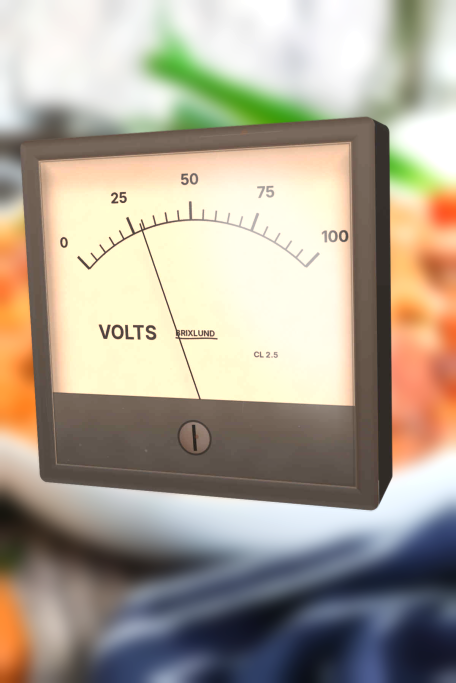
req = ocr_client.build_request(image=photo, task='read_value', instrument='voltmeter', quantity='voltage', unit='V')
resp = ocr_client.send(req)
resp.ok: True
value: 30 V
